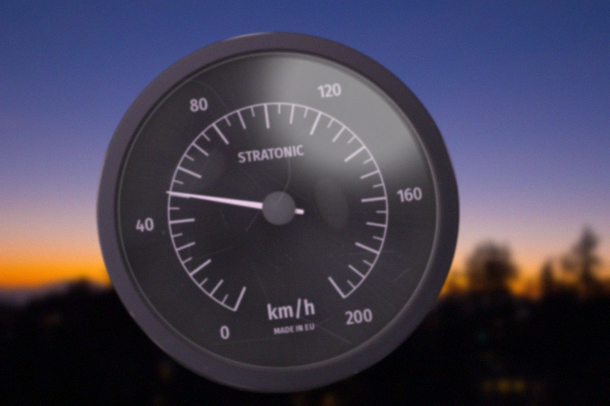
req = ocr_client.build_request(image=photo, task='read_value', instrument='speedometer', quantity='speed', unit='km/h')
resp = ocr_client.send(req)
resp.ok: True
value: 50 km/h
